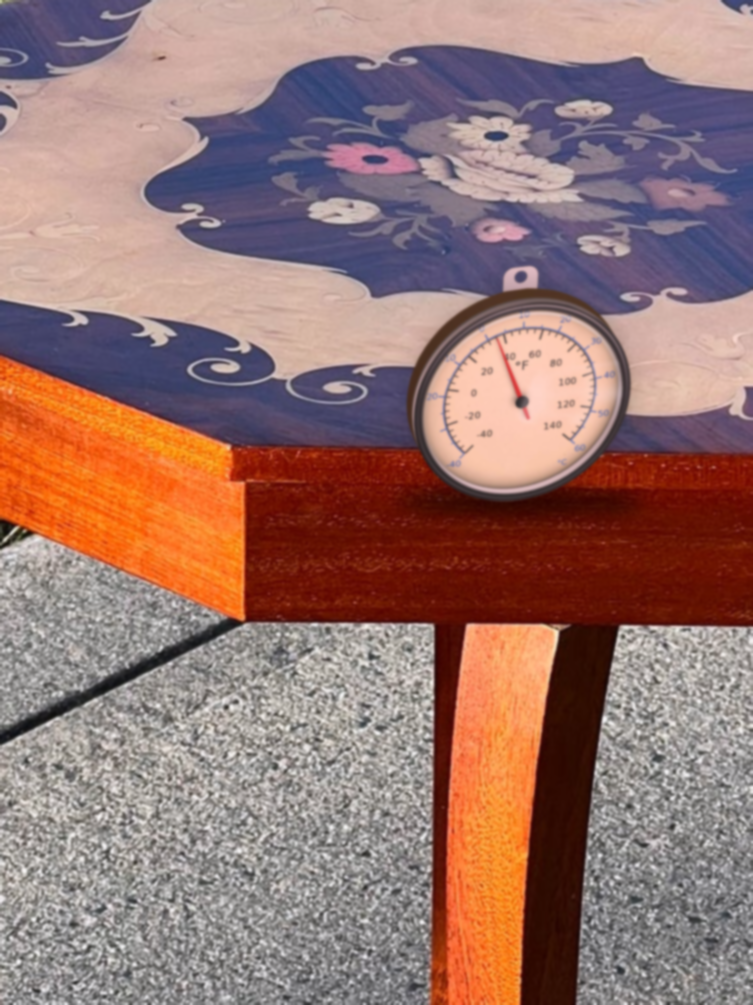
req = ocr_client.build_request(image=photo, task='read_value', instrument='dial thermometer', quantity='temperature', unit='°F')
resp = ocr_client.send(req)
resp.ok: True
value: 36 °F
